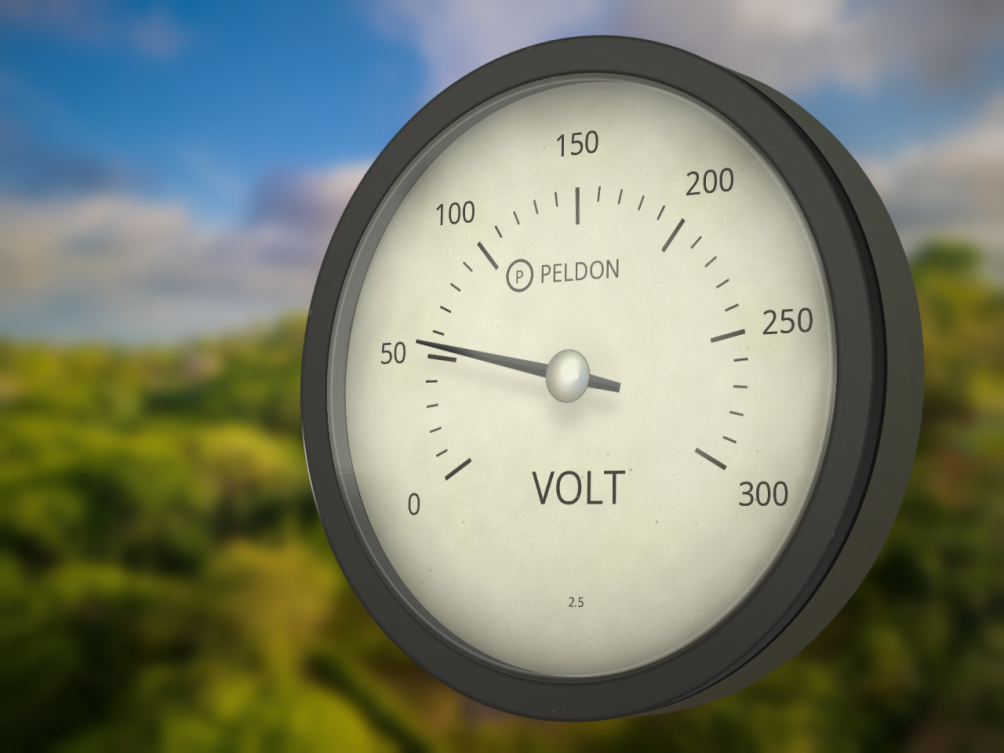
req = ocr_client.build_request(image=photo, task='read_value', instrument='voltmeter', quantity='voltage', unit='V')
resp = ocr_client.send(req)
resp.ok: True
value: 55 V
